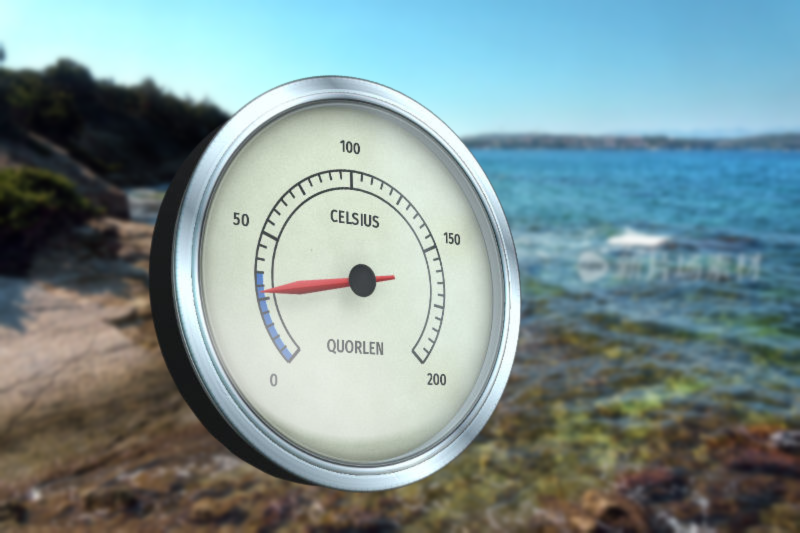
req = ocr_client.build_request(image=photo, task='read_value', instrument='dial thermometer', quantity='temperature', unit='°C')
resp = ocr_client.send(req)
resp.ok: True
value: 27.5 °C
